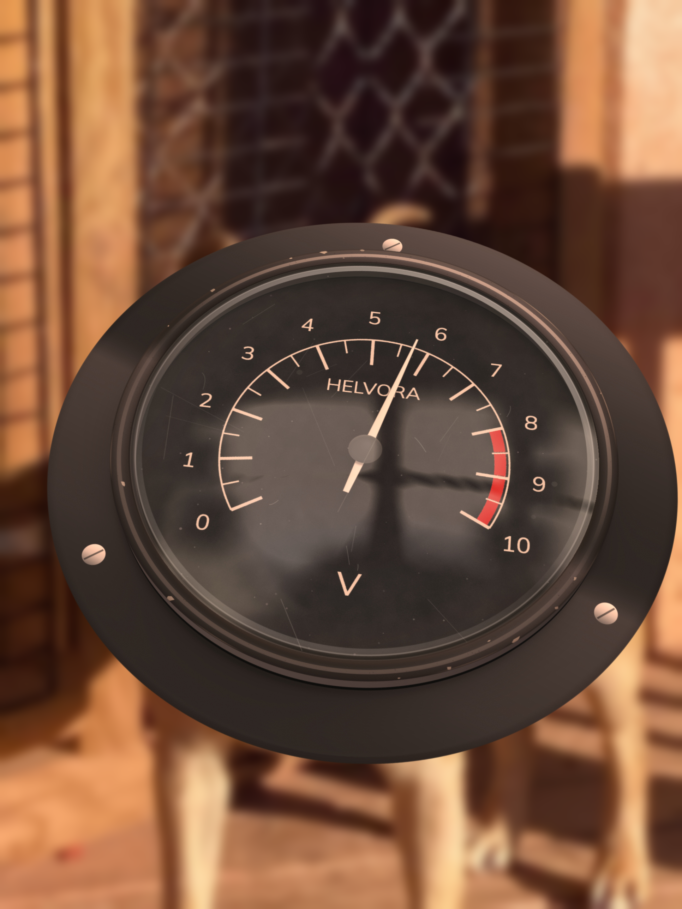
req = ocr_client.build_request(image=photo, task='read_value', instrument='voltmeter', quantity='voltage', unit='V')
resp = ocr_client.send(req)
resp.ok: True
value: 5.75 V
